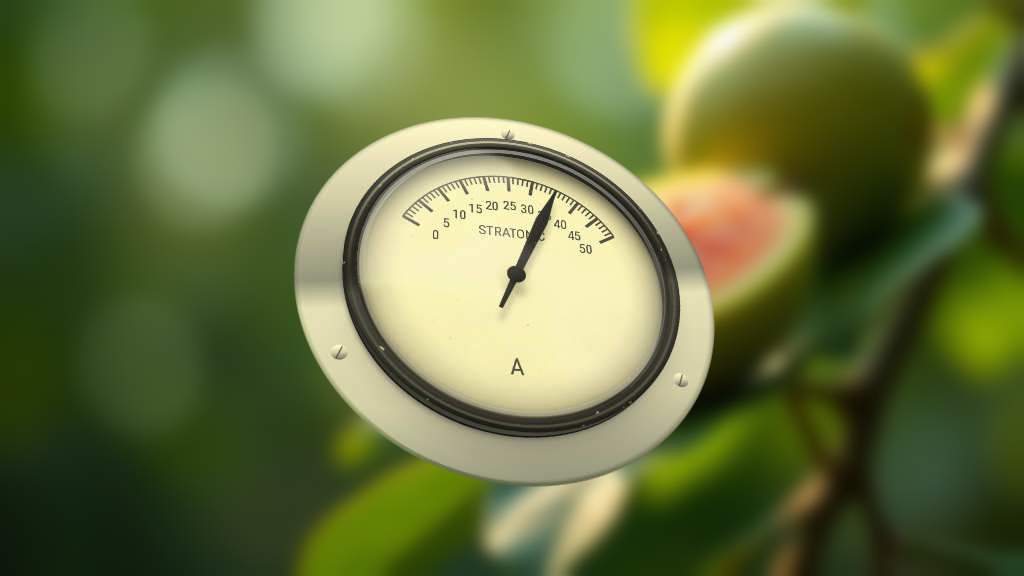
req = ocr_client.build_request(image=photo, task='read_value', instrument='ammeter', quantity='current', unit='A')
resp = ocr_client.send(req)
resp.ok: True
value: 35 A
